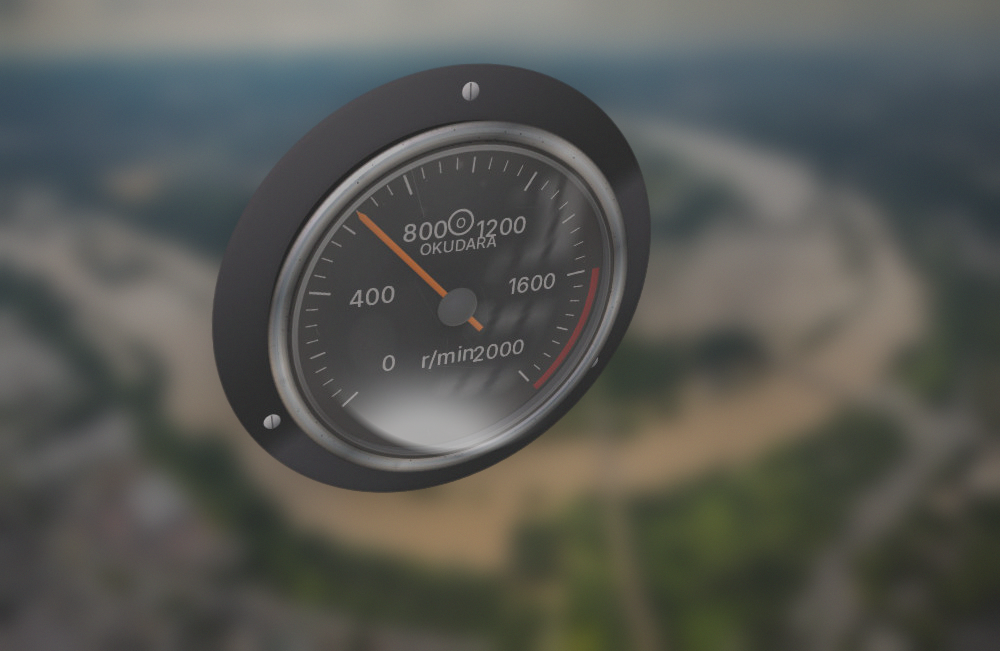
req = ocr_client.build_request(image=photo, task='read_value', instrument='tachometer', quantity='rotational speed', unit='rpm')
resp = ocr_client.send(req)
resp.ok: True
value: 650 rpm
